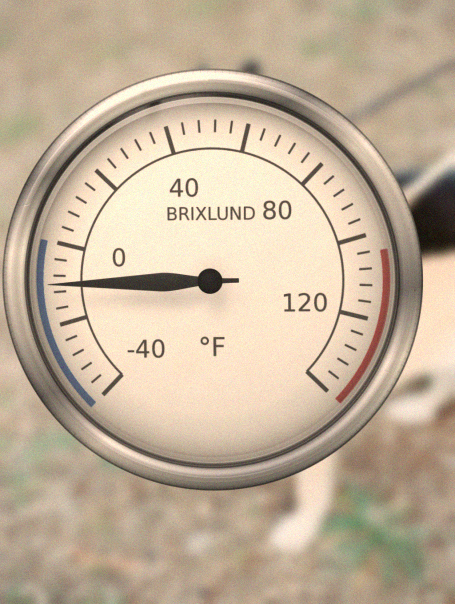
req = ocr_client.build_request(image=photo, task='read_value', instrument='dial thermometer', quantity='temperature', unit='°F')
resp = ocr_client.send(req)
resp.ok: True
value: -10 °F
